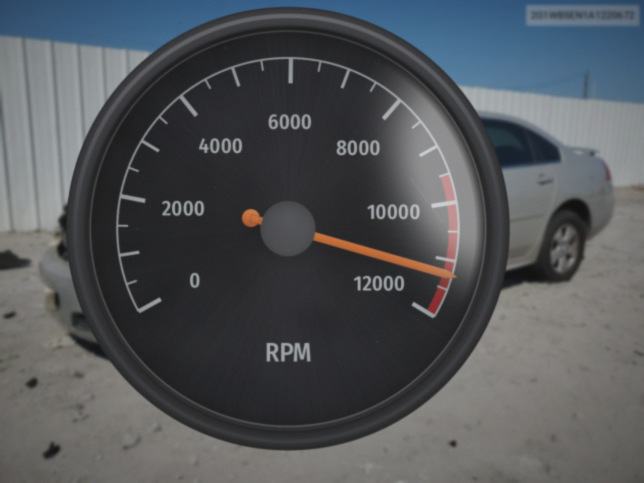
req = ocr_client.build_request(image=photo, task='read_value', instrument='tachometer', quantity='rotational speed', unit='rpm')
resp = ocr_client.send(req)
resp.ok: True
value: 11250 rpm
